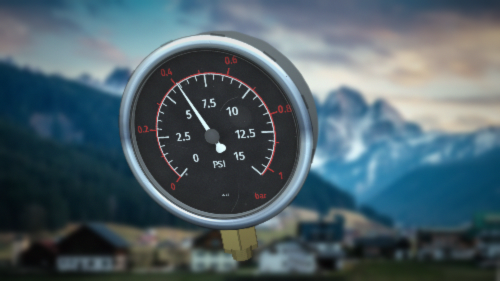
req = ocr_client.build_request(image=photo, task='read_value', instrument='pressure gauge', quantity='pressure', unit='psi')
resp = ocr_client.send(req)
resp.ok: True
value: 6 psi
